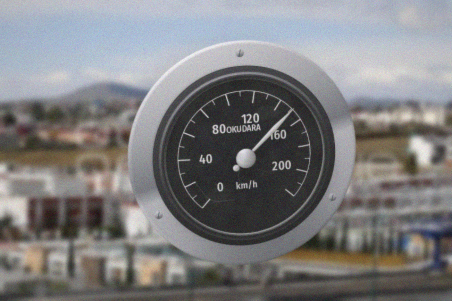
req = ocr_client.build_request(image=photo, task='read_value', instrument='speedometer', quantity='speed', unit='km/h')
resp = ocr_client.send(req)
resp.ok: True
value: 150 km/h
